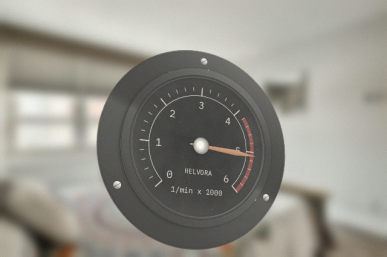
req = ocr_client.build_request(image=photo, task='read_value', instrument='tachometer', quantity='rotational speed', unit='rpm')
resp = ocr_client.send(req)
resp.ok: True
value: 5100 rpm
